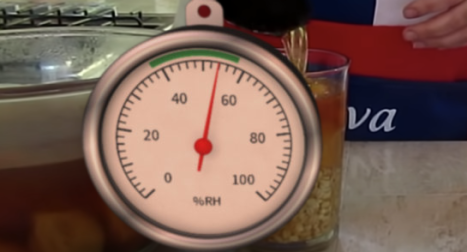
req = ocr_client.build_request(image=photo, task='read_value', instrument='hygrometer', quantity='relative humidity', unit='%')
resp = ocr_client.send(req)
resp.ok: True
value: 54 %
